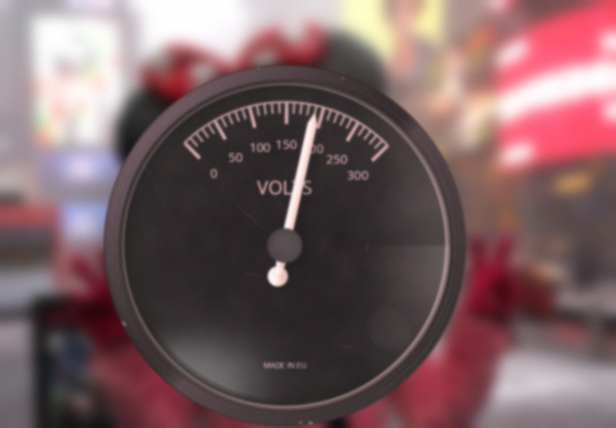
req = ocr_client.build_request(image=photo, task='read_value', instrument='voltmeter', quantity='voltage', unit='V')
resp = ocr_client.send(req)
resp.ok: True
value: 190 V
